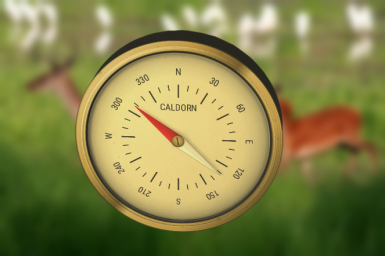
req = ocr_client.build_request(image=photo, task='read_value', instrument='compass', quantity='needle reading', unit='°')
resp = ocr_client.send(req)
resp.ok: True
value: 310 °
